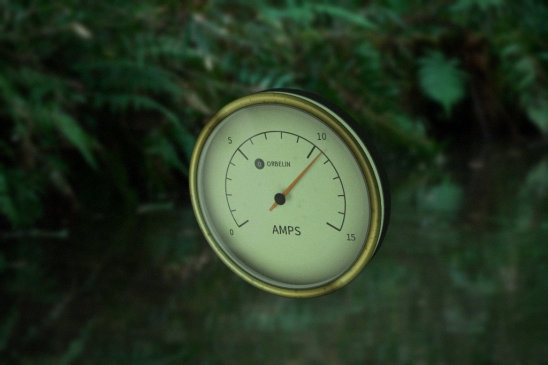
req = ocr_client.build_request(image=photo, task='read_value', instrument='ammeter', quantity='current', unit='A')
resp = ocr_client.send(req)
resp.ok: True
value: 10.5 A
